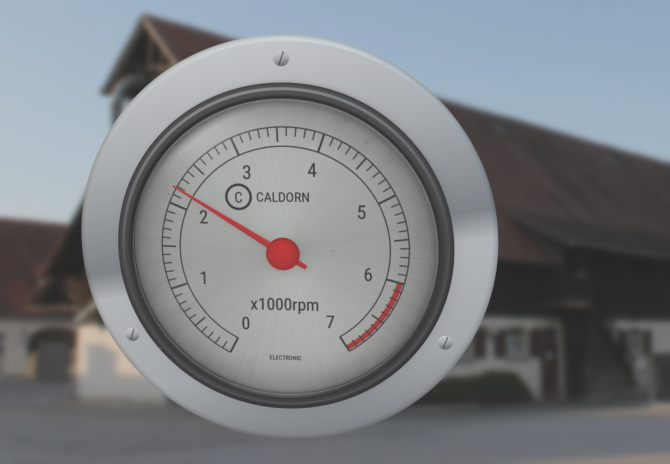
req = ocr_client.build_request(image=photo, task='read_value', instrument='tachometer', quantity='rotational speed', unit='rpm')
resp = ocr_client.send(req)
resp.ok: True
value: 2200 rpm
